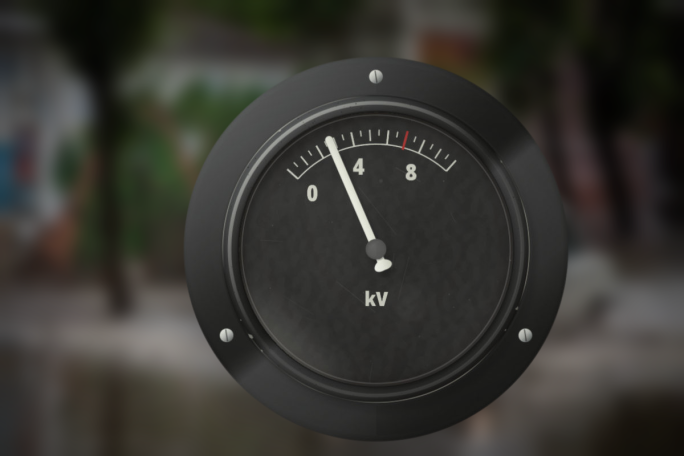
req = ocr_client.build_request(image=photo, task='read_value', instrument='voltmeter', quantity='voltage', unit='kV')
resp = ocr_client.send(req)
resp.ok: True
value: 2.75 kV
